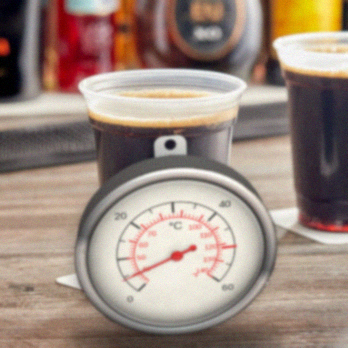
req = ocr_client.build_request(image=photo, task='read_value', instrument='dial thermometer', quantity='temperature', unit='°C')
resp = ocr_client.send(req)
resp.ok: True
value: 5 °C
